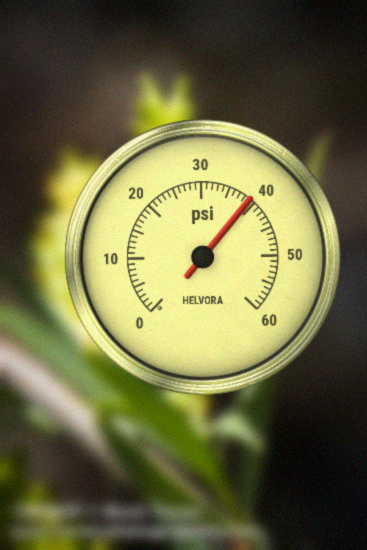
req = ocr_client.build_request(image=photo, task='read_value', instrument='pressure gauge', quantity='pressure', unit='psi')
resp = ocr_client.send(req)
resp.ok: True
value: 39 psi
